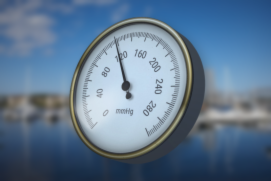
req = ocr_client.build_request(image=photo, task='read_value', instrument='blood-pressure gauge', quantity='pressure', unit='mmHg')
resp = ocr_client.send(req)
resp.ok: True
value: 120 mmHg
